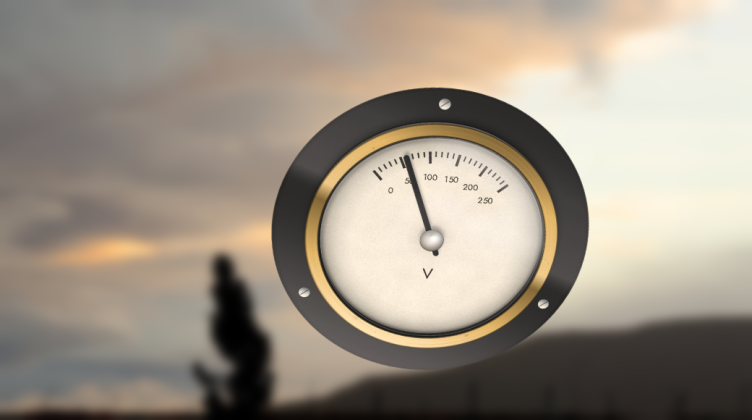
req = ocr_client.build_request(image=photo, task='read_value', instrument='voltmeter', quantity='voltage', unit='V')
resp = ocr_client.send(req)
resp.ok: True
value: 60 V
